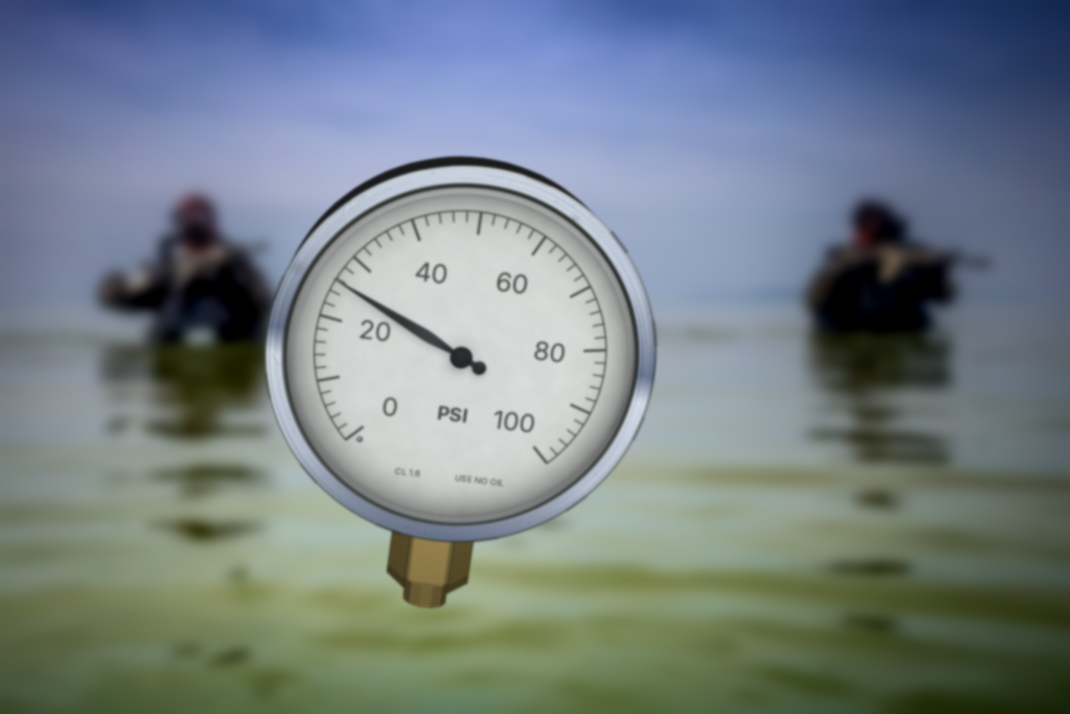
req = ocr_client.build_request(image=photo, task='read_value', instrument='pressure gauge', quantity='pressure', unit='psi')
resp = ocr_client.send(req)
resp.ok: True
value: 26 psi
